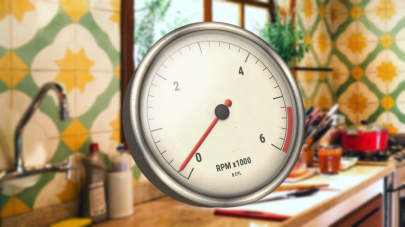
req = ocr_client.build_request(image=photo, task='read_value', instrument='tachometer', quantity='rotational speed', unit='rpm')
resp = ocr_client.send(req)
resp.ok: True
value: 200 rpm
